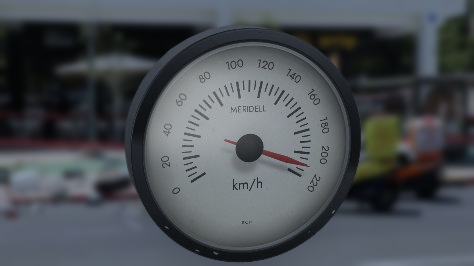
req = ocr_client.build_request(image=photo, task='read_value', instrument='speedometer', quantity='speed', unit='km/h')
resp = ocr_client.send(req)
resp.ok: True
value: 210 km/h
